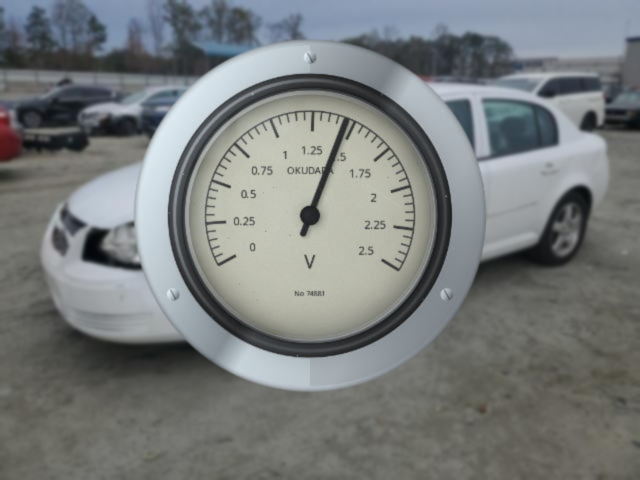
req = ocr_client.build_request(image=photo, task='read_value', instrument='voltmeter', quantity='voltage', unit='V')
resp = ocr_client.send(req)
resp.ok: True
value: 1.45 V
